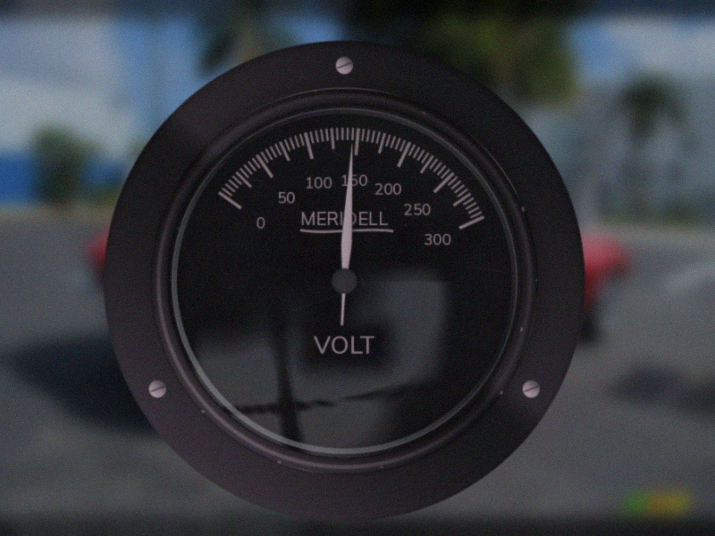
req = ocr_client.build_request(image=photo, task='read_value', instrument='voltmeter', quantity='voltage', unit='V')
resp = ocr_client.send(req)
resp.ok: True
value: 145 V
